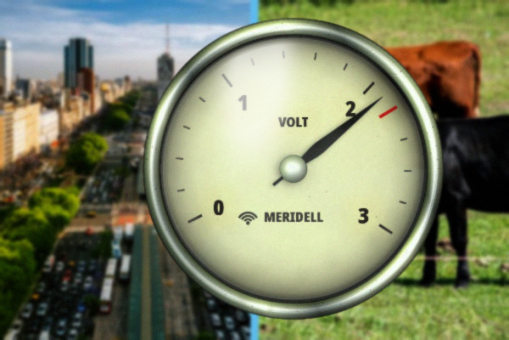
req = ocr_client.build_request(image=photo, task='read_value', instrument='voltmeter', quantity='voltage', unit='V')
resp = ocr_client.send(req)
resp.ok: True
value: 2.1 V
